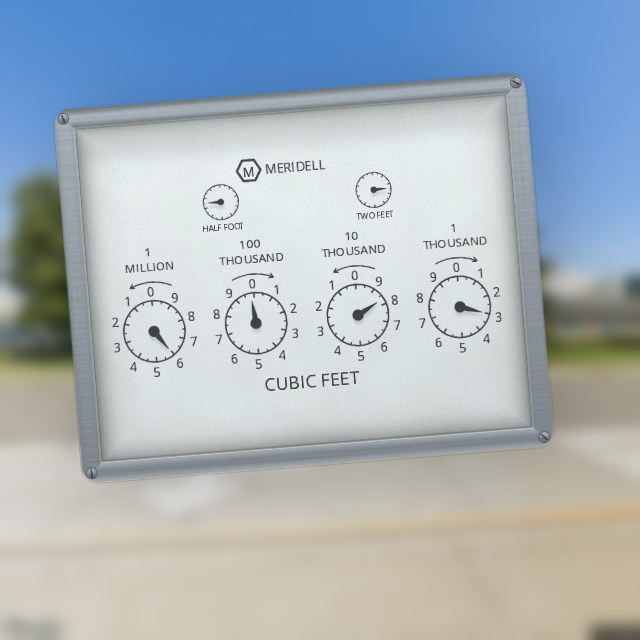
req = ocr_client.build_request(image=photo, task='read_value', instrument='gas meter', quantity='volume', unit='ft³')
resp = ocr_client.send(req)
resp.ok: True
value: 598300 ft³
